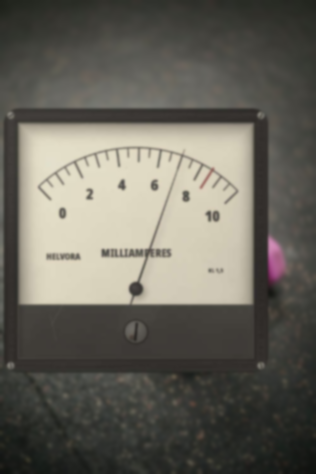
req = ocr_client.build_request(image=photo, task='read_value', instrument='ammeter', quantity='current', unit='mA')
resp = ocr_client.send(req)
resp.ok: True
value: 7 mA
